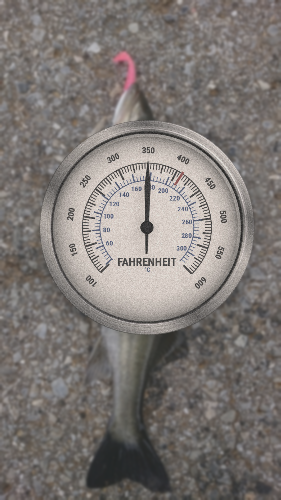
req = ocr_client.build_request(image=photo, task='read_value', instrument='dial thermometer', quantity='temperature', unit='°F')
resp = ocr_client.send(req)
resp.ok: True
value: 350 °F
